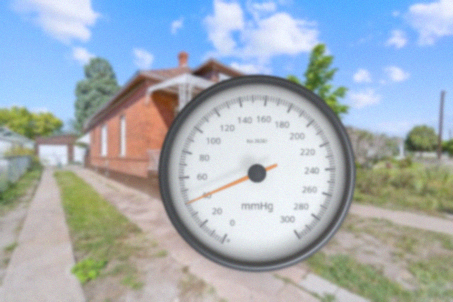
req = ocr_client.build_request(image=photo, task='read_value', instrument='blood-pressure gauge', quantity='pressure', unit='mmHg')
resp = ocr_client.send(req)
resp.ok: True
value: 40 mmHg
